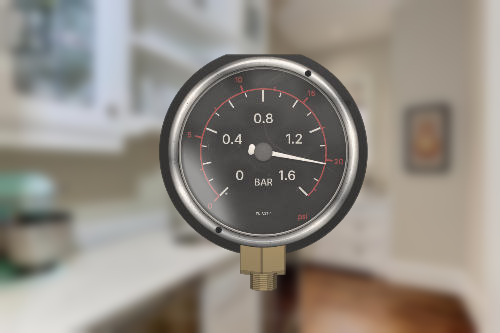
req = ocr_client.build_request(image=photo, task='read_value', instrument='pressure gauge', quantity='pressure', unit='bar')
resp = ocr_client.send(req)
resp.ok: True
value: 1.4 bar
